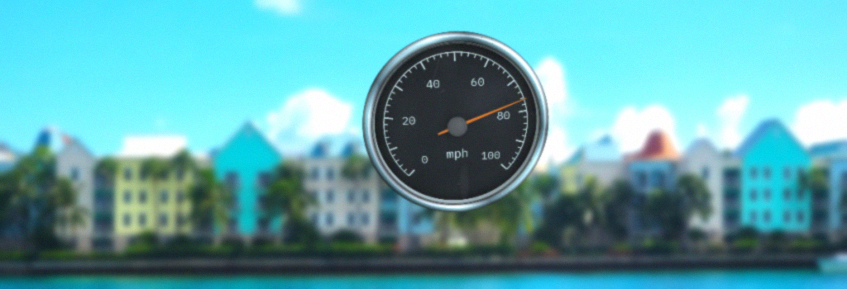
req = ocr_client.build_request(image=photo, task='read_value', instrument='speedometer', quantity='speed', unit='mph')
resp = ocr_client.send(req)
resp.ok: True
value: 76 mph
